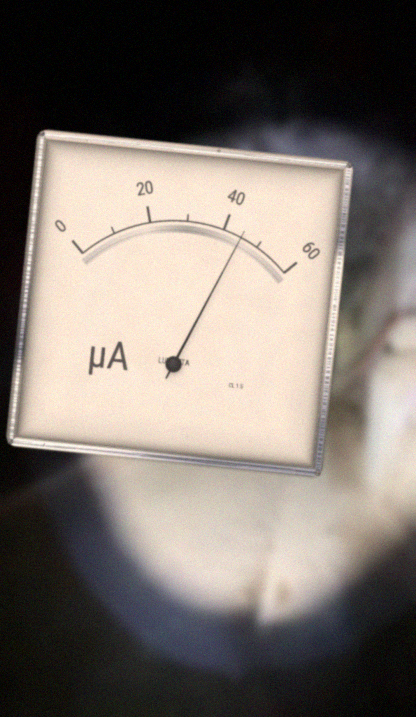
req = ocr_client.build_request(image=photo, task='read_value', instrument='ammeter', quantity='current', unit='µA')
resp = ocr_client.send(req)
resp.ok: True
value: 45 µA
